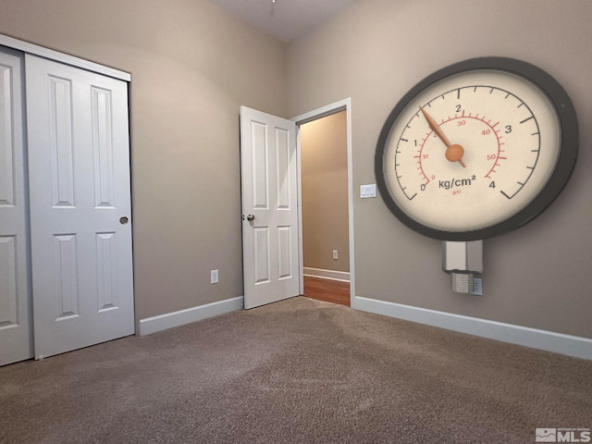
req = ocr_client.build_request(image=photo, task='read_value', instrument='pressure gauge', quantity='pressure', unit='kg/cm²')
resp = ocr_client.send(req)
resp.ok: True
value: 1.5 kg/cm²
